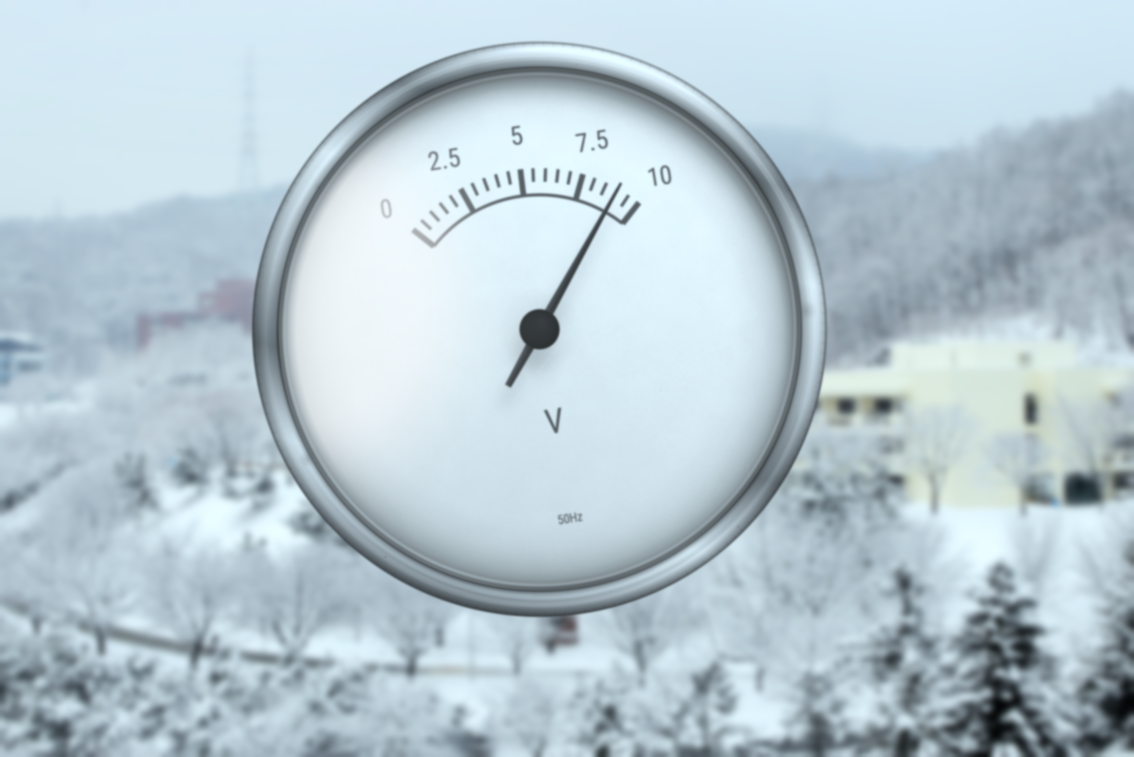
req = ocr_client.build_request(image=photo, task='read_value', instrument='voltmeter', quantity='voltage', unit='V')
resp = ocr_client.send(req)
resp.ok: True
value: 9 V
